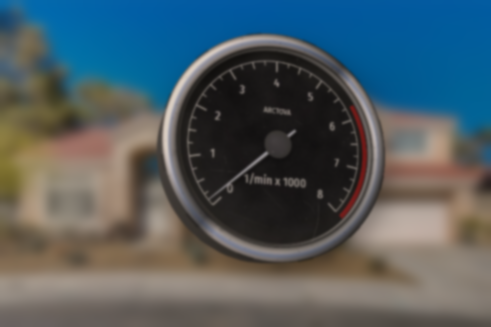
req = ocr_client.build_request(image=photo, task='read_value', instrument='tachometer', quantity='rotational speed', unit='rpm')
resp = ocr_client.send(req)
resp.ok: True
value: 125 rpm
